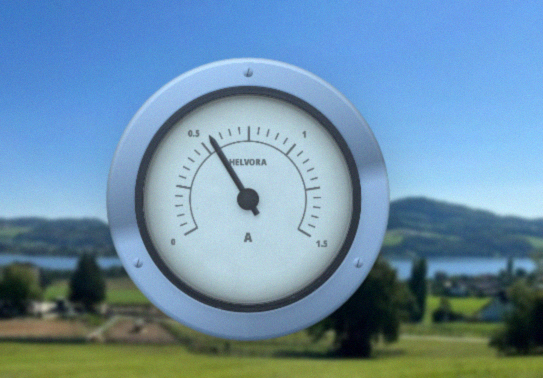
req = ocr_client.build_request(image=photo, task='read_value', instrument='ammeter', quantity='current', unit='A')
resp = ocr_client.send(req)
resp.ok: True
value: 0.55 A
